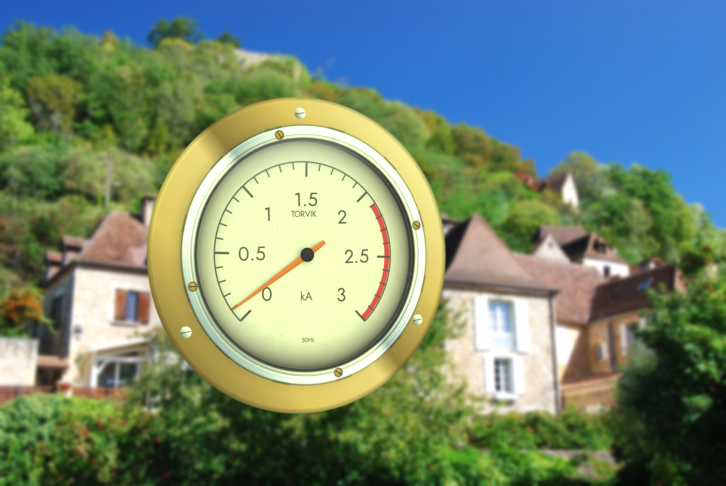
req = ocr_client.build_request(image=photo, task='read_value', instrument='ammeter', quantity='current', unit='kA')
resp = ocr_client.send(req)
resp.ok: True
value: 0.1 kA
